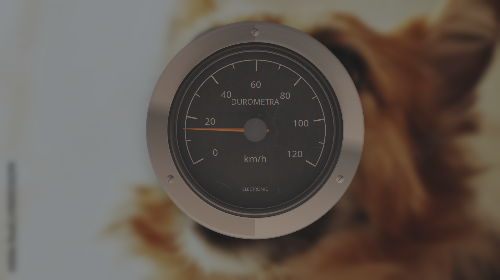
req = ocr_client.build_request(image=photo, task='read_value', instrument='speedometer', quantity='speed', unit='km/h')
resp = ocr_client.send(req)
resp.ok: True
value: 15 km/h
